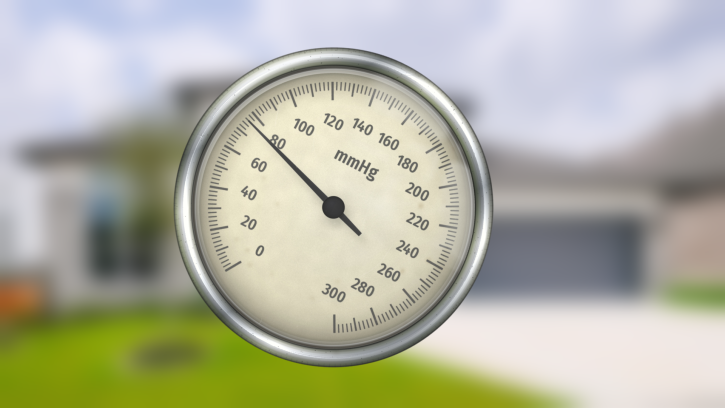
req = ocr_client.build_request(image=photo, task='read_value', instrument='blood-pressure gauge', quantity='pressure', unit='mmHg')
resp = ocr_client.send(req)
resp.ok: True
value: 76 mmHg
